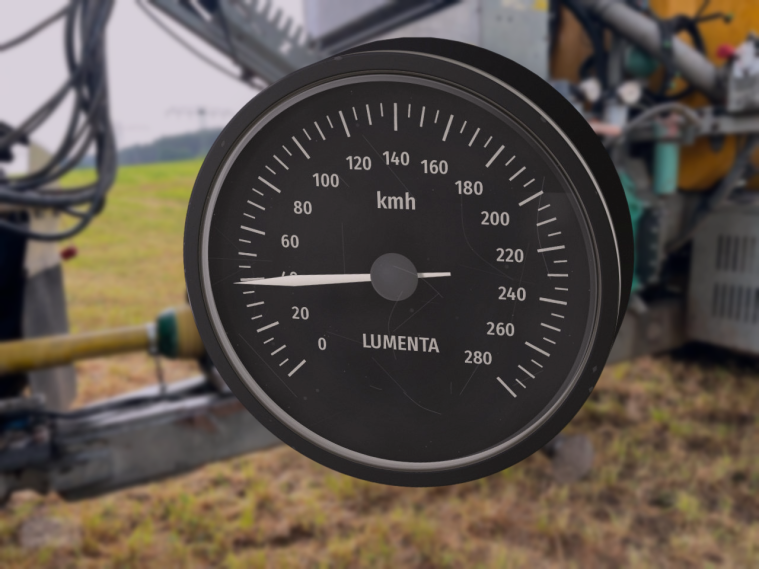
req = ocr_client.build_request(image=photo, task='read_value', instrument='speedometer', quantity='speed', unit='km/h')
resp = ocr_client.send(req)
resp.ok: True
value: 40 km/h
